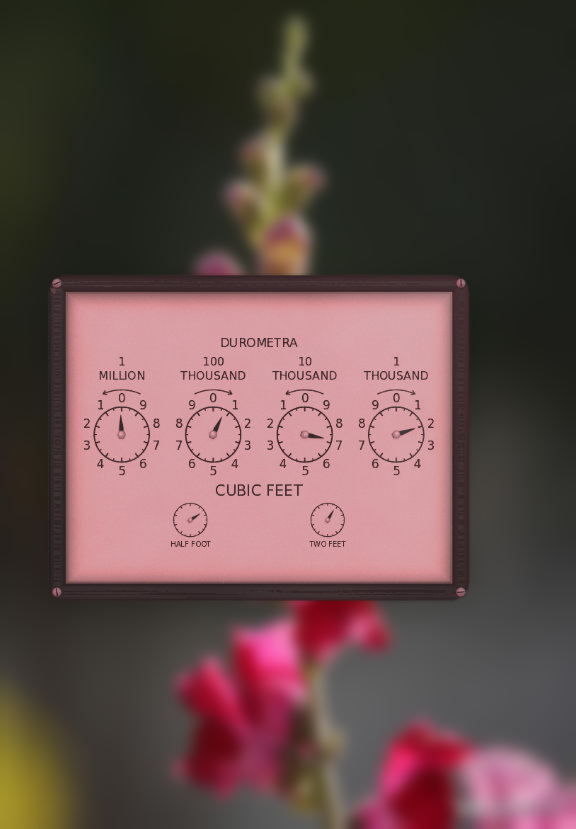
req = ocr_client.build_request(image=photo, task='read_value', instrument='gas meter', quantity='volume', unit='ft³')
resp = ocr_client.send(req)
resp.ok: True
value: 7200 ft³
